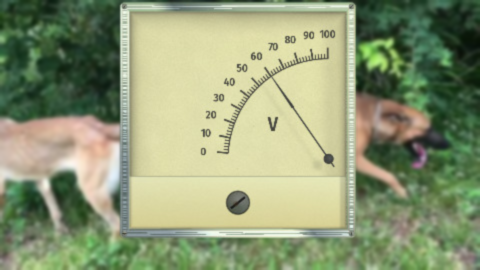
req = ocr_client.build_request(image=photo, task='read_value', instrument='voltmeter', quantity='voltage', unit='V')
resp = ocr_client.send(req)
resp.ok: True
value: 60 V
